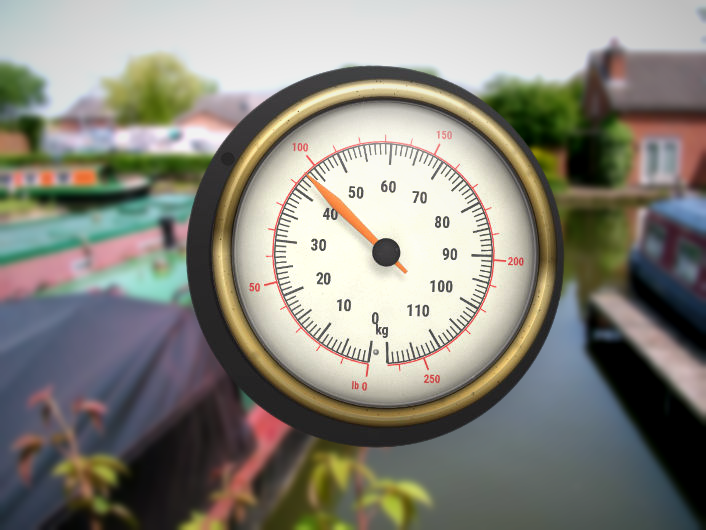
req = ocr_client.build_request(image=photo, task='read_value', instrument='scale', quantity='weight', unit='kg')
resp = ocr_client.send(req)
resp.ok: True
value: 43 kg
